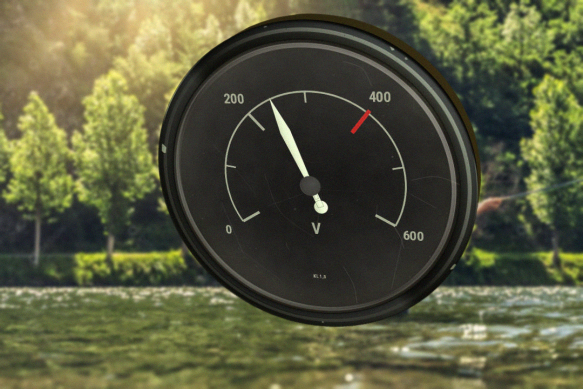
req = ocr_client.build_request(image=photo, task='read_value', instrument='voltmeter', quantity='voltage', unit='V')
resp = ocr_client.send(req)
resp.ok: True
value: 250 V
